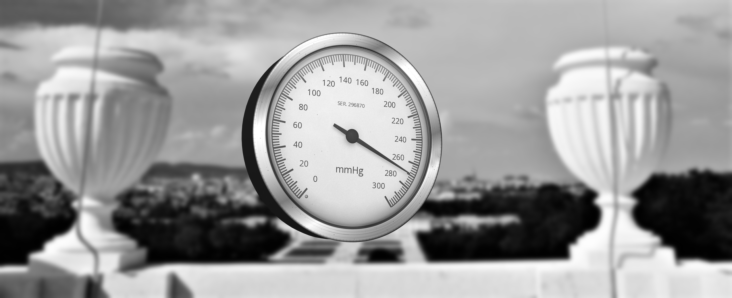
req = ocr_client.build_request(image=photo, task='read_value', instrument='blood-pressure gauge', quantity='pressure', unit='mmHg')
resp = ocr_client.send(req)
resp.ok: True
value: 270 mmHg
